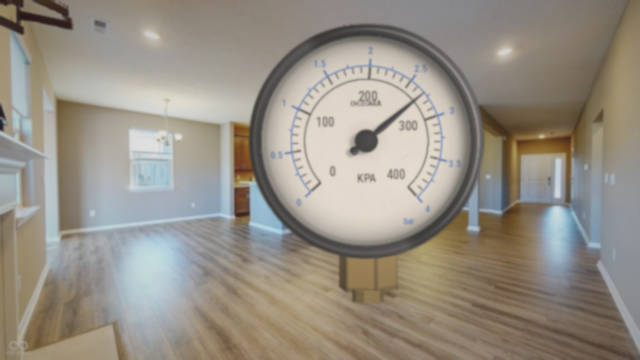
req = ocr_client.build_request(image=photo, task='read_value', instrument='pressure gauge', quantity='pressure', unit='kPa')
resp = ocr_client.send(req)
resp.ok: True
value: 270 kPa
